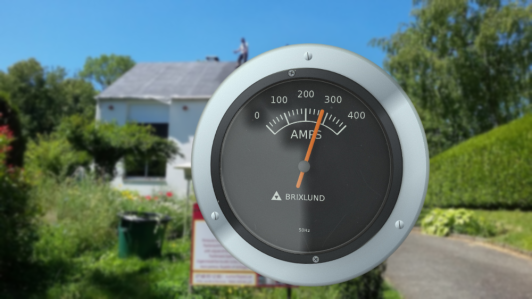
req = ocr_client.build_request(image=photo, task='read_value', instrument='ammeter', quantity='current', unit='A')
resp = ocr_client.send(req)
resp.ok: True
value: 280 A
